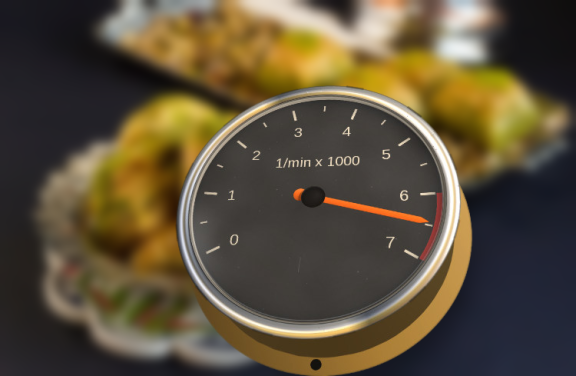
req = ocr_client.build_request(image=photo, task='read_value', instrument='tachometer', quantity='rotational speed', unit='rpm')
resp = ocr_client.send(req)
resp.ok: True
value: 6500 rpm
